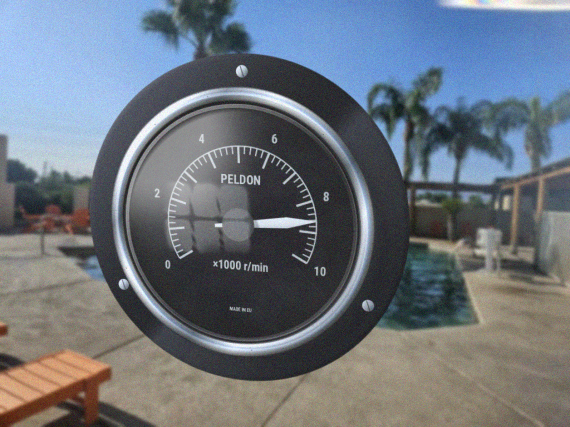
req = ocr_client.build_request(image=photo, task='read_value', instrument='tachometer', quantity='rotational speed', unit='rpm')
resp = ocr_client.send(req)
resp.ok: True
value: 8600 rpm
